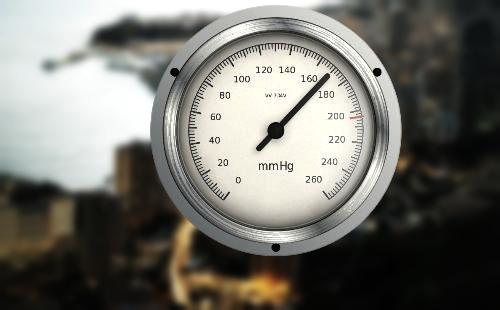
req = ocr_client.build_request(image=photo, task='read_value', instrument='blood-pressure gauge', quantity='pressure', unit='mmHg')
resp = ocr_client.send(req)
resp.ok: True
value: 170 mmHg
